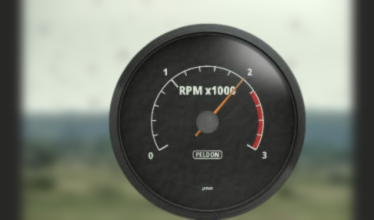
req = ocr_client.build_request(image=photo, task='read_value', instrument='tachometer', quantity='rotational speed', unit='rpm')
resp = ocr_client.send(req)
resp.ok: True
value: 2000 rpm
